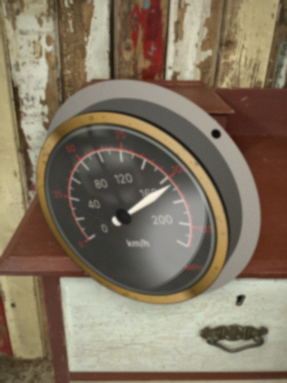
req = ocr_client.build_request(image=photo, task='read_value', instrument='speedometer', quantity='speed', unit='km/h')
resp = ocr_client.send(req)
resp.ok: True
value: 165 km/h
